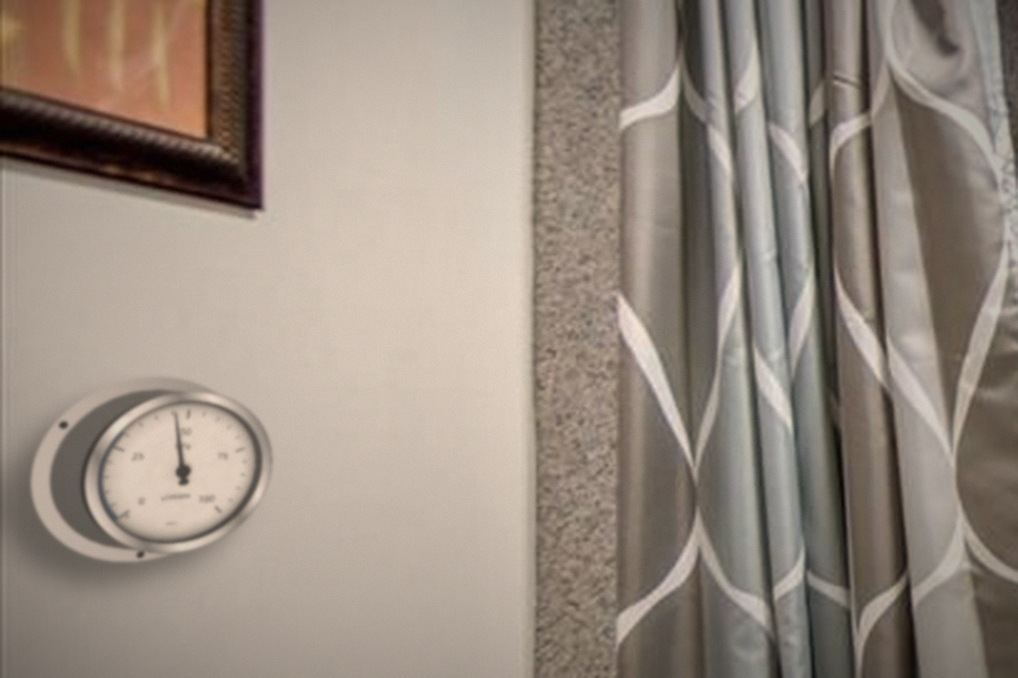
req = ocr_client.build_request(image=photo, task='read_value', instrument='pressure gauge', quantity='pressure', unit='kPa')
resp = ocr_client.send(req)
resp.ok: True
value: 45 kPa
